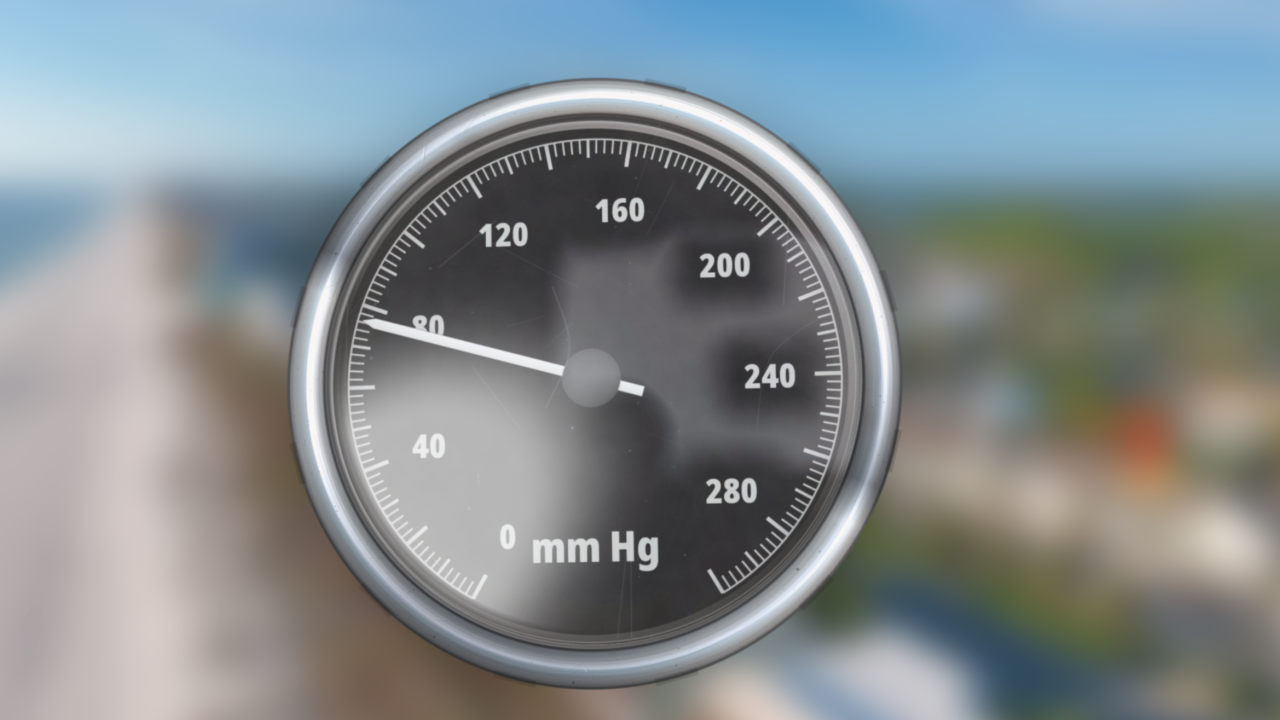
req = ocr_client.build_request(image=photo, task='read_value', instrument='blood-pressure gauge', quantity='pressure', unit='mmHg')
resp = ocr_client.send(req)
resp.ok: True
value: 76 mmHg
